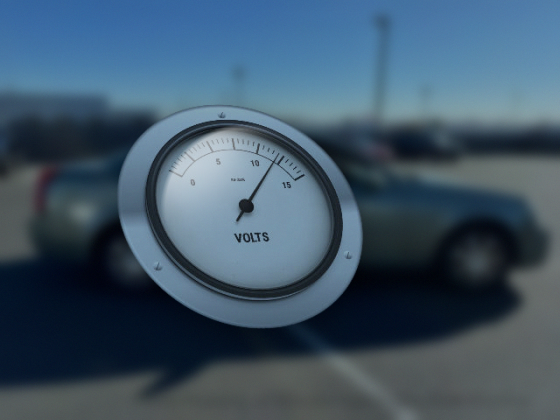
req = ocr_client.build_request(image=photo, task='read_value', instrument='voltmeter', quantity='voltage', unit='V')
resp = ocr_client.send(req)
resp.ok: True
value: 12 V
